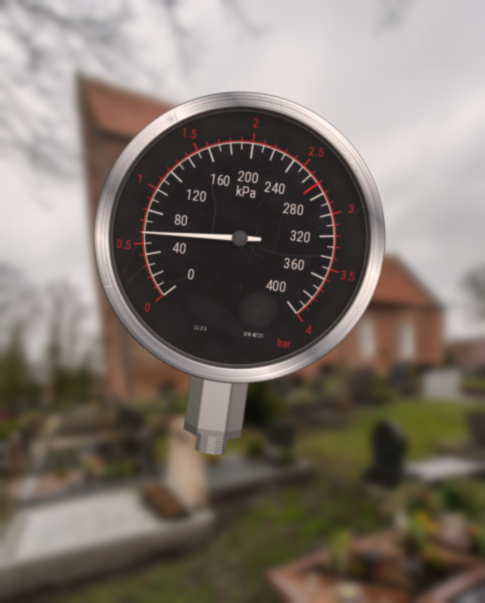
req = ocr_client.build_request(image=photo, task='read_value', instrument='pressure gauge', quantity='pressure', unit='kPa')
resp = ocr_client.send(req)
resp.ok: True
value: 60 kPa
